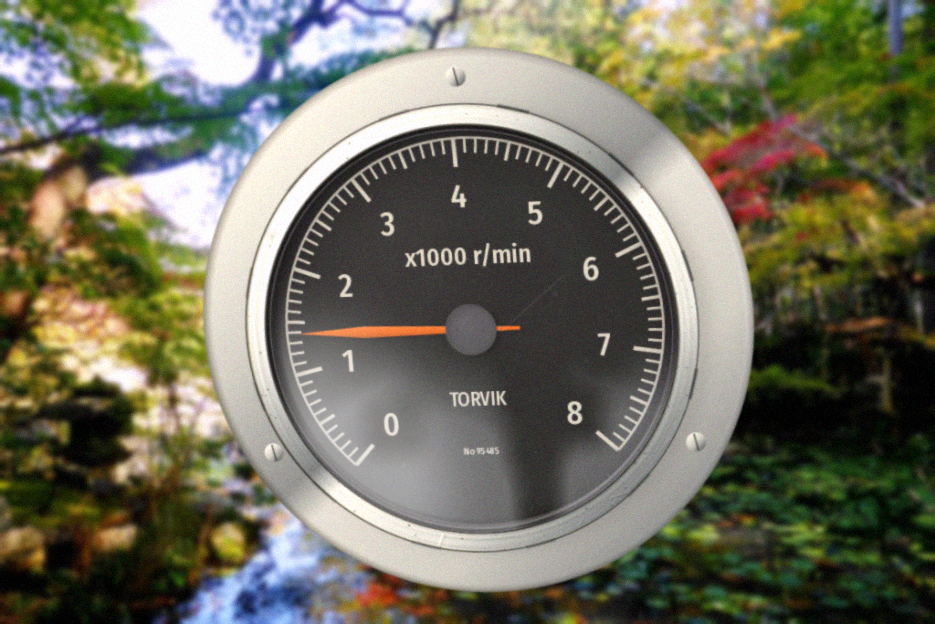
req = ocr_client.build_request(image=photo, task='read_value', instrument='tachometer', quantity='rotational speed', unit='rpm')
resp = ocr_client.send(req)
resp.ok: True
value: 1400 rpm
